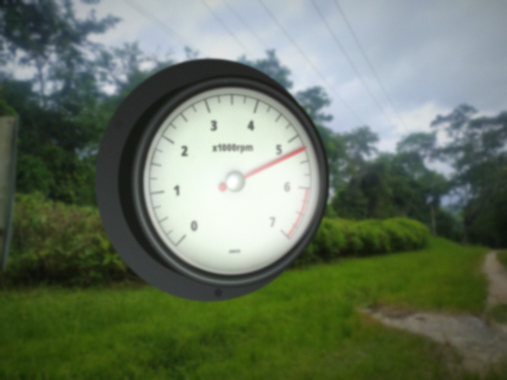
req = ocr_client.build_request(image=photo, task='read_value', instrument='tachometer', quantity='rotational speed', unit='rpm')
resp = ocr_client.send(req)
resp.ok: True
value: 5250 rpm
